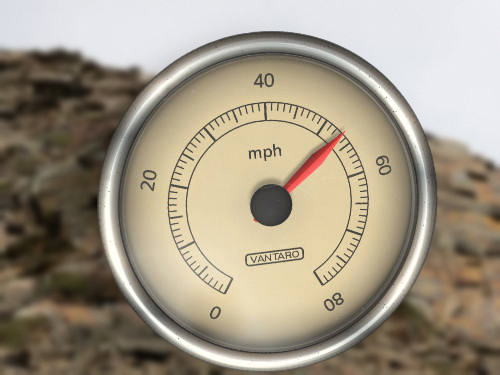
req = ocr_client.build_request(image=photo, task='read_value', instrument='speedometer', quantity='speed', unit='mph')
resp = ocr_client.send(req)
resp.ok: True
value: 53 mph
